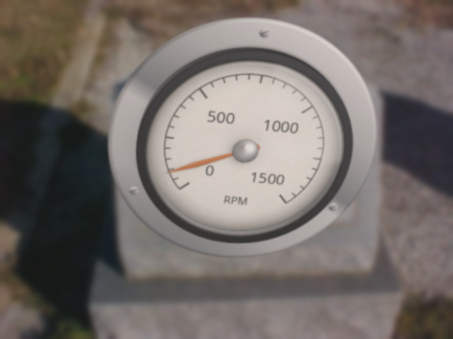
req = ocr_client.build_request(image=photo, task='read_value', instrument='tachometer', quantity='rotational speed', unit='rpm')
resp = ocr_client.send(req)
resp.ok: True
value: 100 rpm
